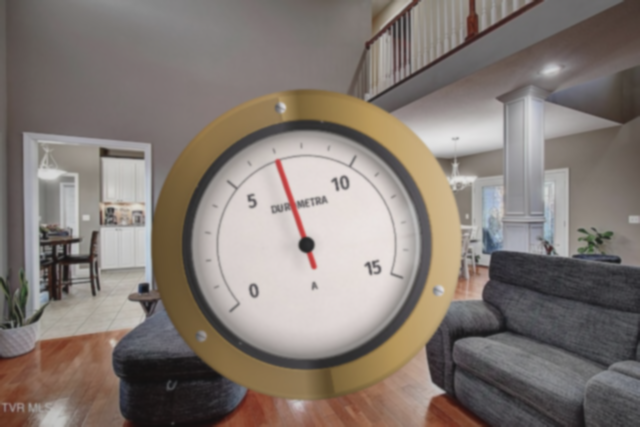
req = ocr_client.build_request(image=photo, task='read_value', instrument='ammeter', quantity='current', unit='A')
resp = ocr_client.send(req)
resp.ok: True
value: 7 A
